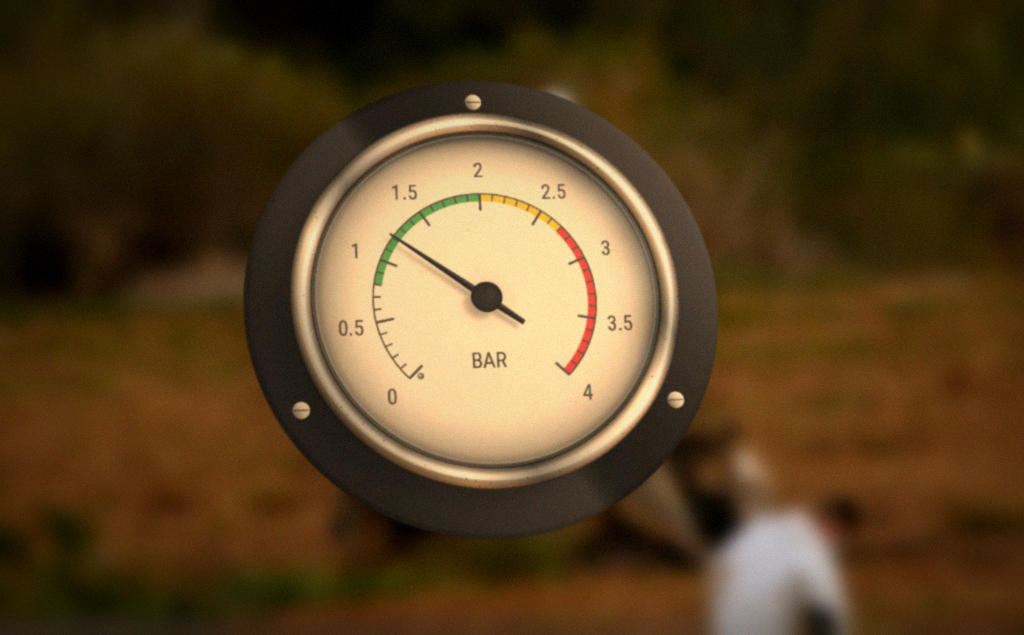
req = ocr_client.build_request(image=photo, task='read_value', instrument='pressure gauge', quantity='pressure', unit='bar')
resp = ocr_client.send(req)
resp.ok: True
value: 1.2 bar
